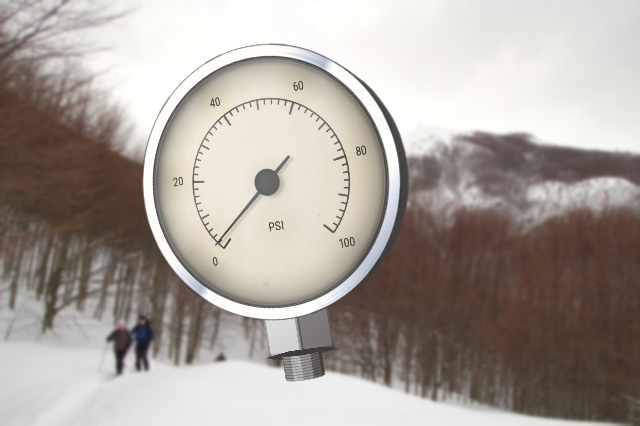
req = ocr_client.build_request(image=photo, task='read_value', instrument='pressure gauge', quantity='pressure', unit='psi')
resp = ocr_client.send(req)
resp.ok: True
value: 2 psi
